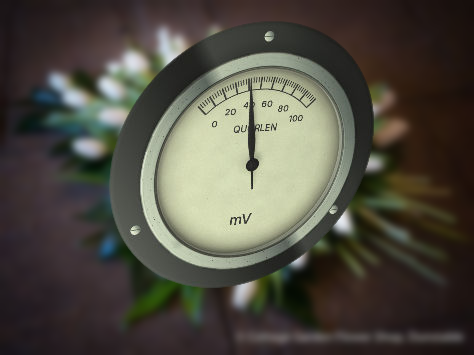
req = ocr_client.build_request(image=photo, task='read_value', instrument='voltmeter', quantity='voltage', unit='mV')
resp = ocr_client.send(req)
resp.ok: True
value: 40 mV
